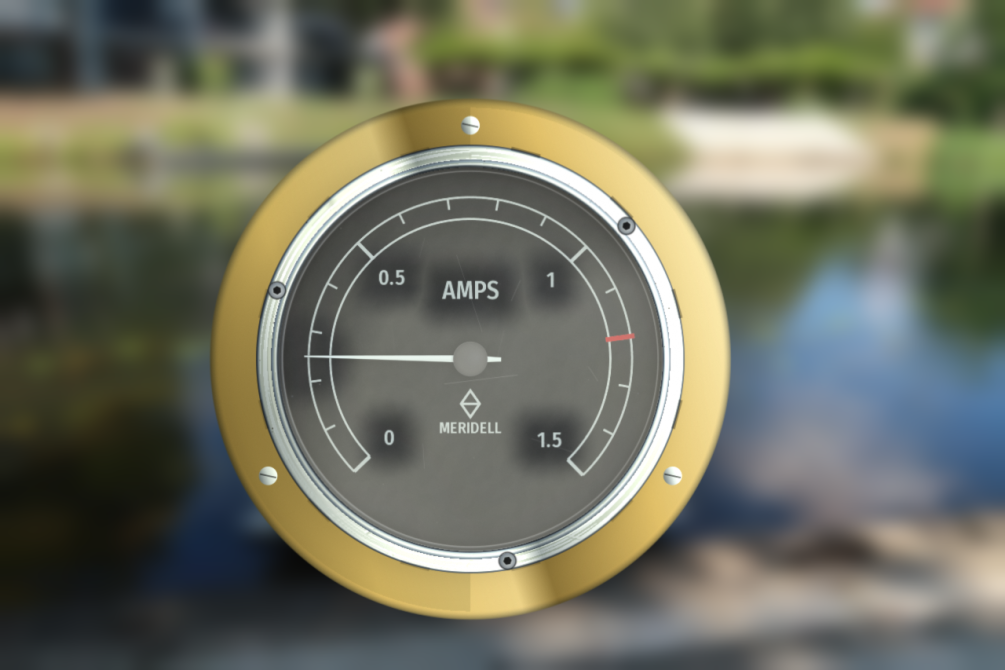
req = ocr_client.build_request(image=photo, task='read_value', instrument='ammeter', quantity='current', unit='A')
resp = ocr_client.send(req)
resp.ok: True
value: 0.25 A
